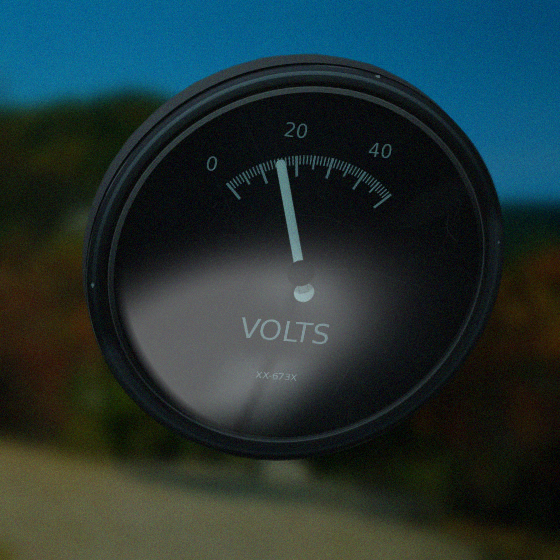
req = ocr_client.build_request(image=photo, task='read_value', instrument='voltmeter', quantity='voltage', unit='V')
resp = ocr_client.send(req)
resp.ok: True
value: 15 V
